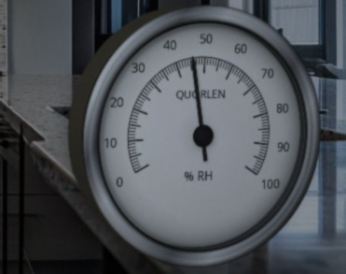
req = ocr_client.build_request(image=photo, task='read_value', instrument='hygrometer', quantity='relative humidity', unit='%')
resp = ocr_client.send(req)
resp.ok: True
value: 45 %
